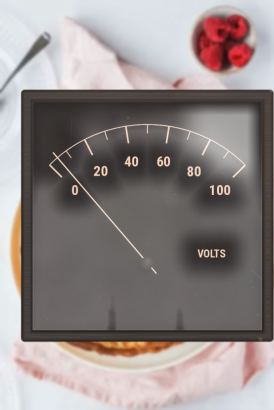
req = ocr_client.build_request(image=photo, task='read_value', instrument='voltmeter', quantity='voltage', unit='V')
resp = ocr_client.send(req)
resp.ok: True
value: 5 V
